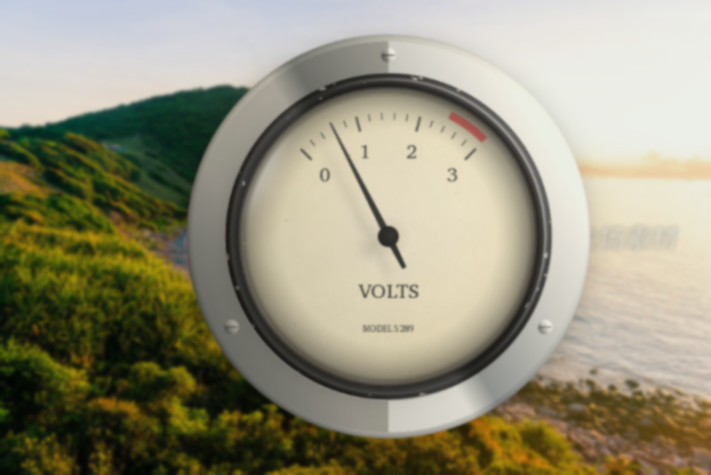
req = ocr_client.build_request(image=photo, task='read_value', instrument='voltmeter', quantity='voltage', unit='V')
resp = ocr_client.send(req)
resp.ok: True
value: 0.6 V
